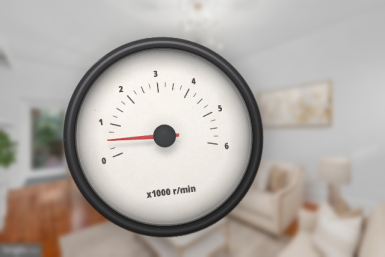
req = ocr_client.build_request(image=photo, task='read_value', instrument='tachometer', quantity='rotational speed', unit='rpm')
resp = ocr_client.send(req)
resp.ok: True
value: 500 rpm
